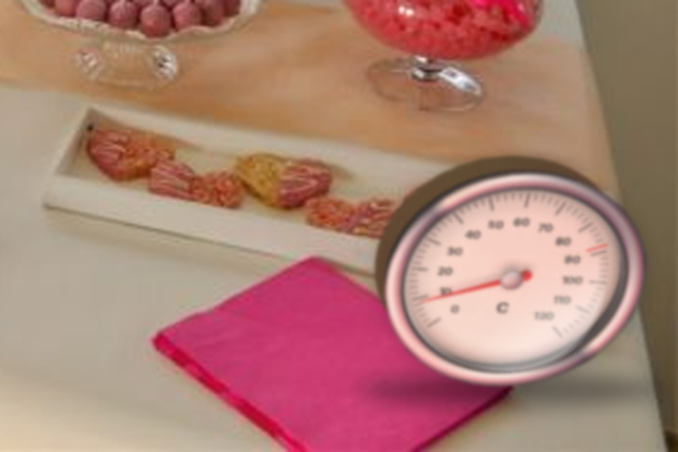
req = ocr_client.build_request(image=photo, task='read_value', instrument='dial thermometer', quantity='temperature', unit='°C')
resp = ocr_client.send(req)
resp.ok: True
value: 10 °C
